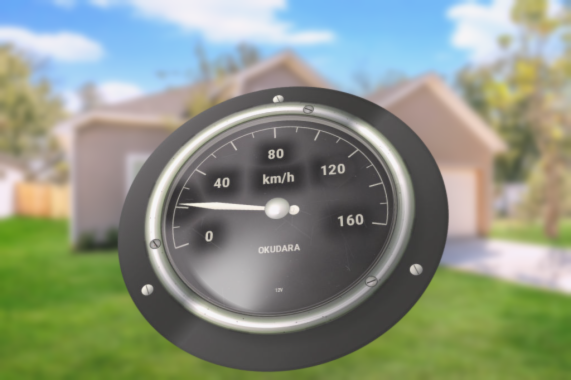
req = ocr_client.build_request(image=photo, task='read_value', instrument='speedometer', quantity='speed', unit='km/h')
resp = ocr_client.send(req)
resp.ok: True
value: 20 km/h
